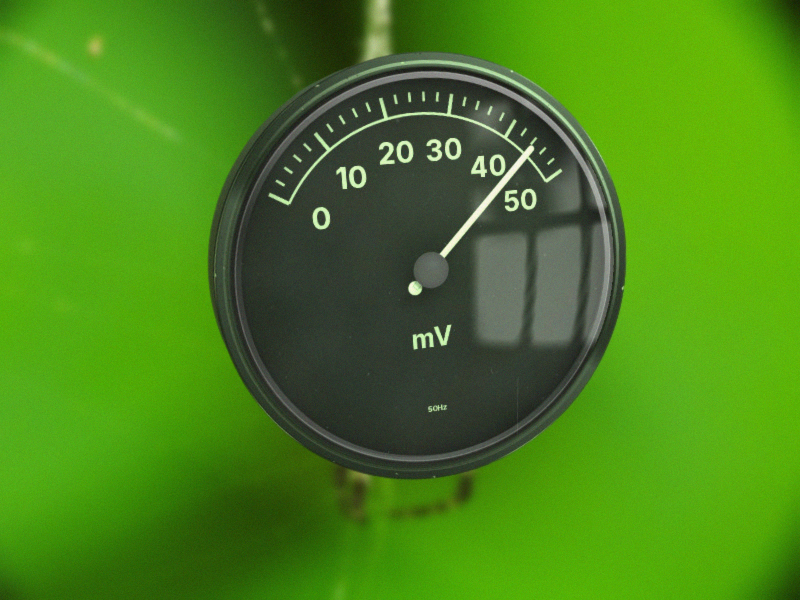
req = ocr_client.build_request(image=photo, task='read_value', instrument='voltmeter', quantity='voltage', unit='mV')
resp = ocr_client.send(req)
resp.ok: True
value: 44 mV
